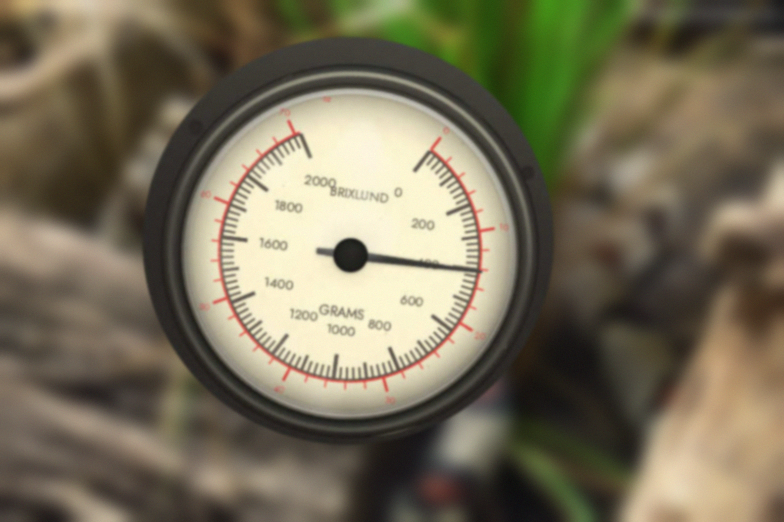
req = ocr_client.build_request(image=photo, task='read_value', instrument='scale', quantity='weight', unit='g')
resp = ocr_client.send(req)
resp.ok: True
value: 400 g
